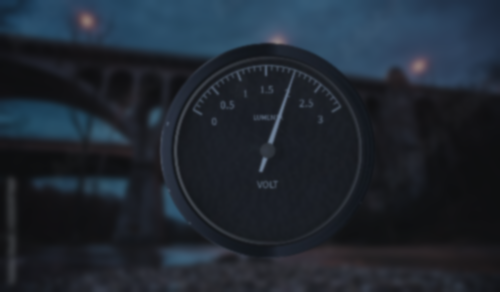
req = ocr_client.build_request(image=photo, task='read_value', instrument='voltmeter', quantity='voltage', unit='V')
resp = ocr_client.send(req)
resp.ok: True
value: 2 V
